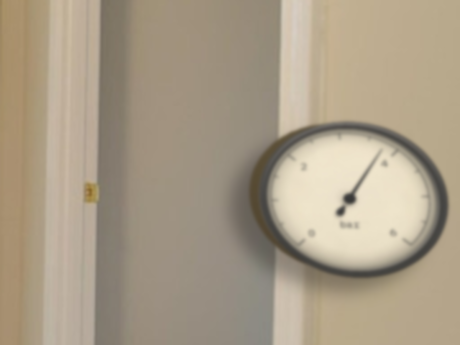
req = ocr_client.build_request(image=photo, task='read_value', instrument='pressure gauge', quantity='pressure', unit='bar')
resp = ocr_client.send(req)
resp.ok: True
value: 3.75 bar
